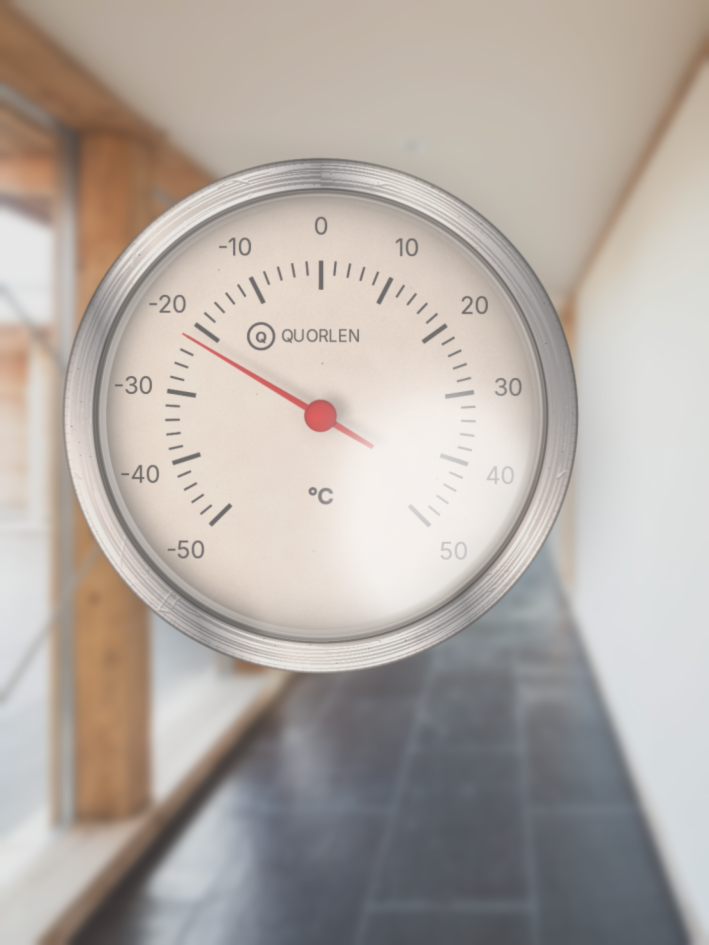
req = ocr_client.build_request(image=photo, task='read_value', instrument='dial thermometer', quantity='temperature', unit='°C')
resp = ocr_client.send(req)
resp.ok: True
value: -22 °C
